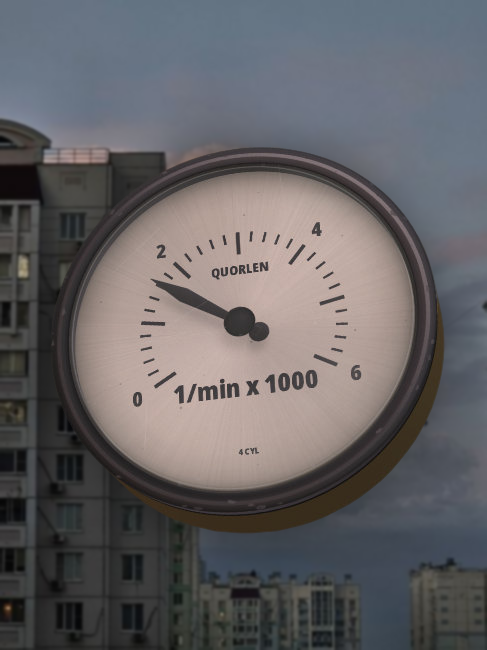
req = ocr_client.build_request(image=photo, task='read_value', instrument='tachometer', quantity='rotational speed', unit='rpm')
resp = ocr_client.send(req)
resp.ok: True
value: 1600 rpm
